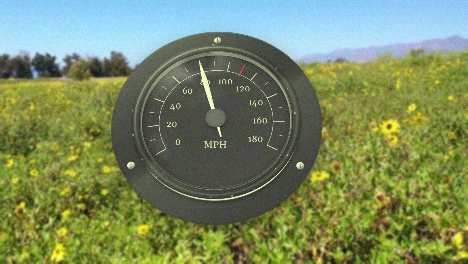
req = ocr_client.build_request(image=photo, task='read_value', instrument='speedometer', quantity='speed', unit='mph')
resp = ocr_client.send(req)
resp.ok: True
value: 80 mph
